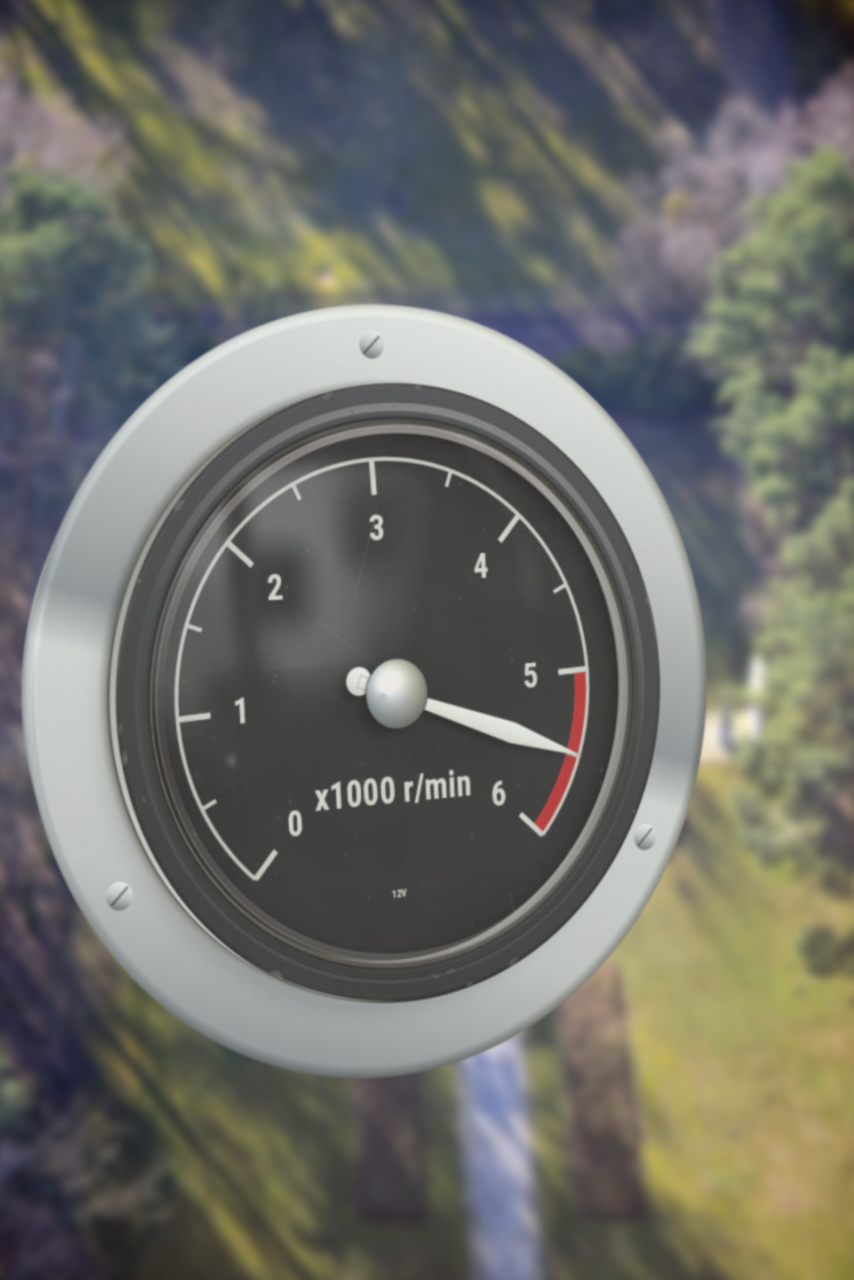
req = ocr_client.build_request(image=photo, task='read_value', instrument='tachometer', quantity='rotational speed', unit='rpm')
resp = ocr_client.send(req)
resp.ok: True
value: 5500 rpm
